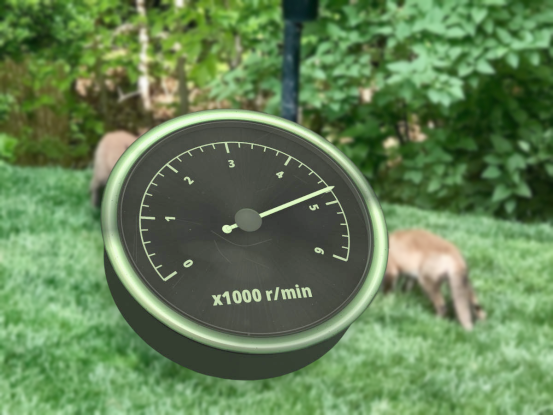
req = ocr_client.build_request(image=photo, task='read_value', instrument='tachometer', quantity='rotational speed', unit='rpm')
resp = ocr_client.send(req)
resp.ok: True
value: 4800 rpm
